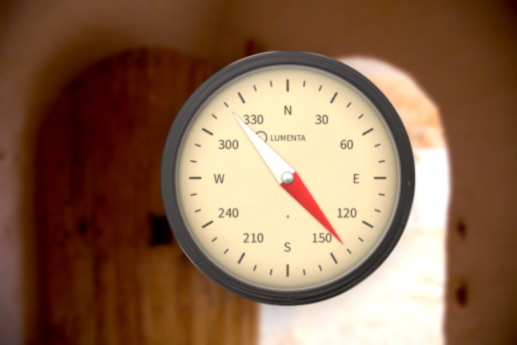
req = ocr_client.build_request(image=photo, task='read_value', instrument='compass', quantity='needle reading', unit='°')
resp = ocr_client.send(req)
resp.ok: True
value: 140 °
